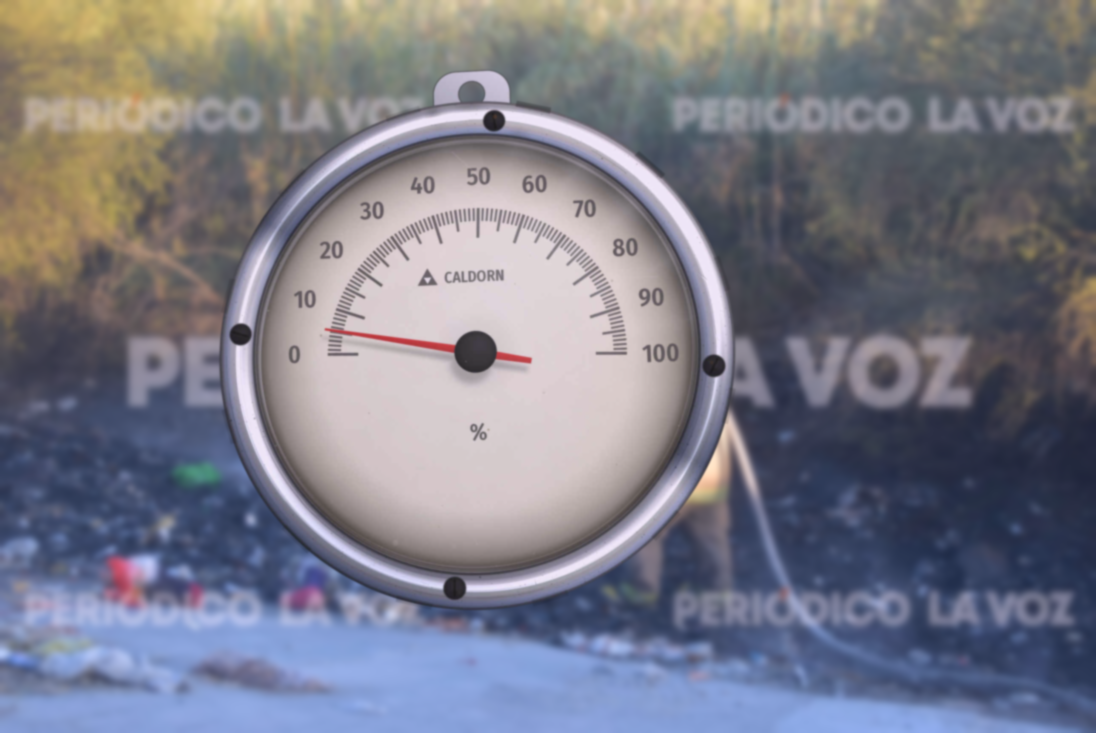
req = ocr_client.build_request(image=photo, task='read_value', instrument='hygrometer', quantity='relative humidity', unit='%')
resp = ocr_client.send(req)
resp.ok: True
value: 5 %
